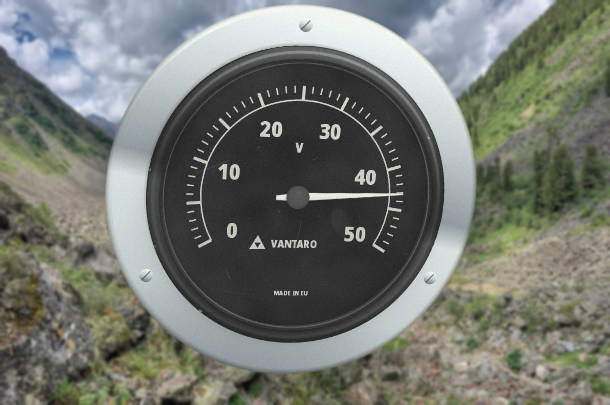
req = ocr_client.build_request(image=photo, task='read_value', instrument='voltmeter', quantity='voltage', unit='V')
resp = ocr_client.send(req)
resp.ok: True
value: 43 V
